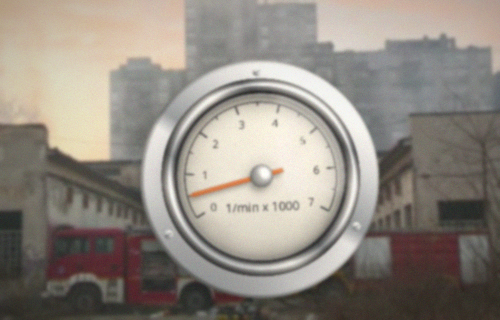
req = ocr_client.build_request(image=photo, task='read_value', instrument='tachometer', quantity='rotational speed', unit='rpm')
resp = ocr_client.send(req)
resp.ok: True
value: 500 rpm
